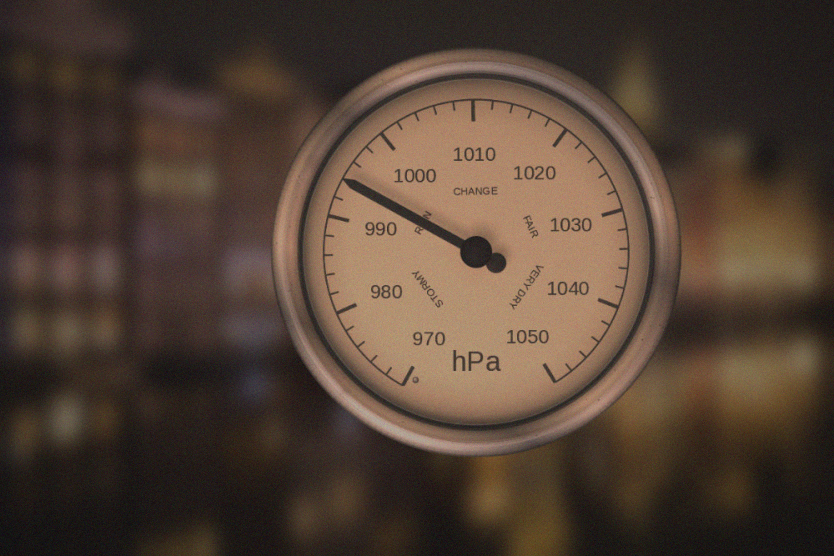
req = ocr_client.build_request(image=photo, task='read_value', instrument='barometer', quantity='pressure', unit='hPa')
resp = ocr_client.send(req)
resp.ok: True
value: 994 hPa
